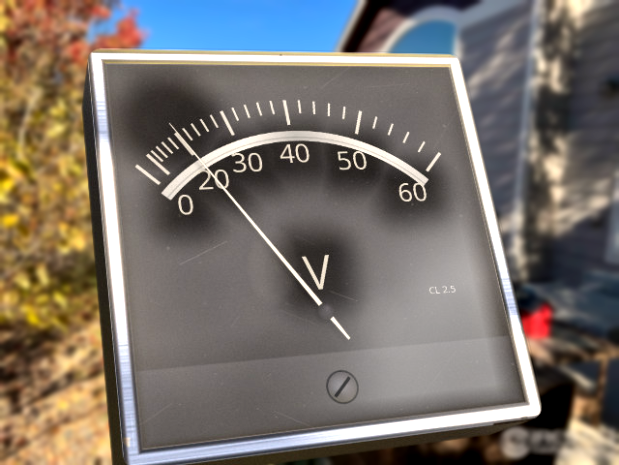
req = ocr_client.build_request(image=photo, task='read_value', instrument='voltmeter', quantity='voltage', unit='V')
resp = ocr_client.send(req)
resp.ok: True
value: 20 V
